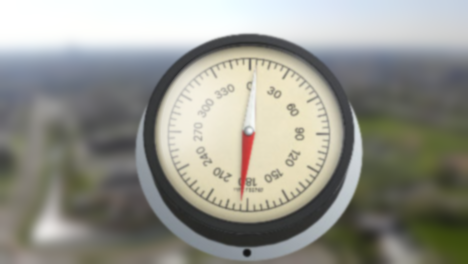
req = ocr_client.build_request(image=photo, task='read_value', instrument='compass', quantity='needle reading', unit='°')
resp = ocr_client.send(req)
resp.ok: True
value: 185 °
